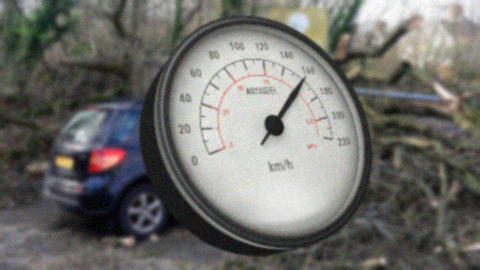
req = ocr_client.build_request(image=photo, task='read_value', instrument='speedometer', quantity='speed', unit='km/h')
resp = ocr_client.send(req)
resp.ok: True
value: 160 km/h
